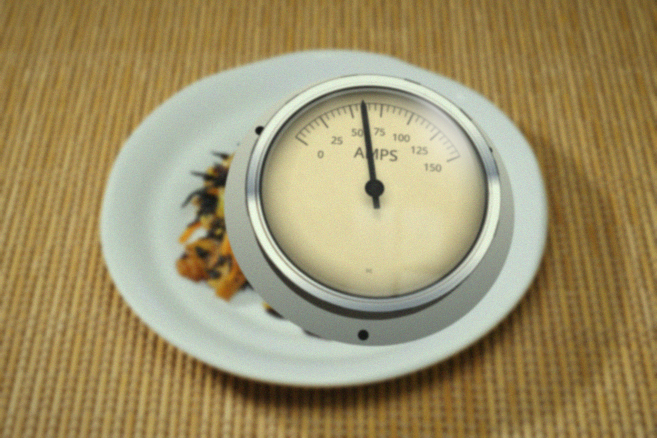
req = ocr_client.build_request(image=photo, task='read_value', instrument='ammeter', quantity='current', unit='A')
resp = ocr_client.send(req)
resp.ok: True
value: 60 A
